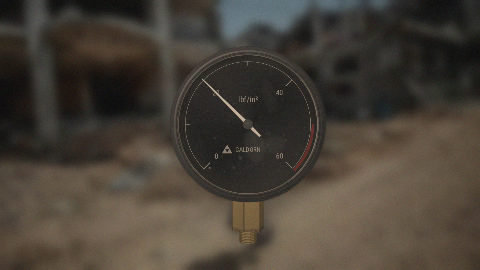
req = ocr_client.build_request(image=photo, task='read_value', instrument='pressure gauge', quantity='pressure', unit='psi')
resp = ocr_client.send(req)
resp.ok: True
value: 20 psi
